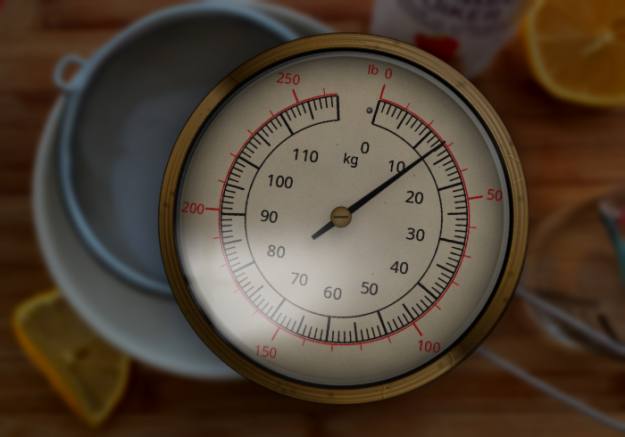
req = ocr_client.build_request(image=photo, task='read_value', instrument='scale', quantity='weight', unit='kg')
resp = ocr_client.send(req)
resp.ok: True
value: 13 kg
